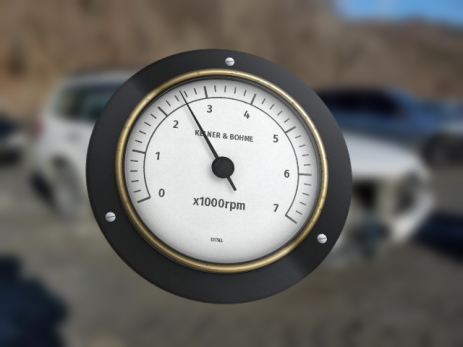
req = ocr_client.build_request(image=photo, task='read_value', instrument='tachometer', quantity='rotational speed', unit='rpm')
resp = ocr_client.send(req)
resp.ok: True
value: 2500 rpm
